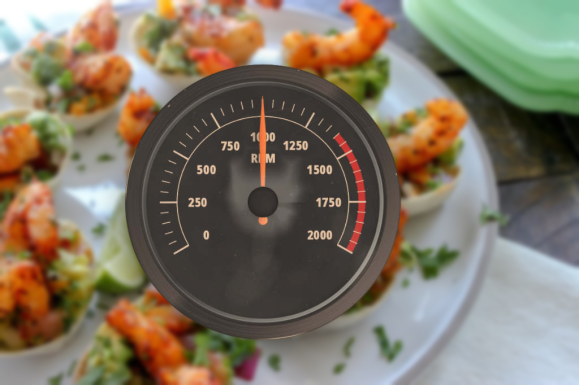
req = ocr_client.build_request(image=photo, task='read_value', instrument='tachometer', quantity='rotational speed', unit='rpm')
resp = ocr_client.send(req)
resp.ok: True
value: 1000 rpm
